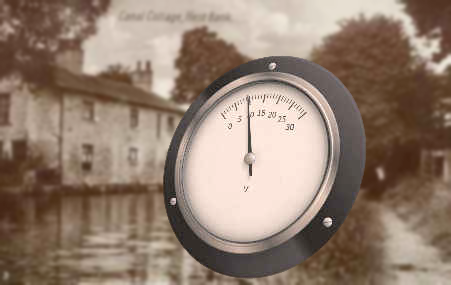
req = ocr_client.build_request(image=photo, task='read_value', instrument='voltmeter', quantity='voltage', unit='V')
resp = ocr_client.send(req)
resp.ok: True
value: 10 V
